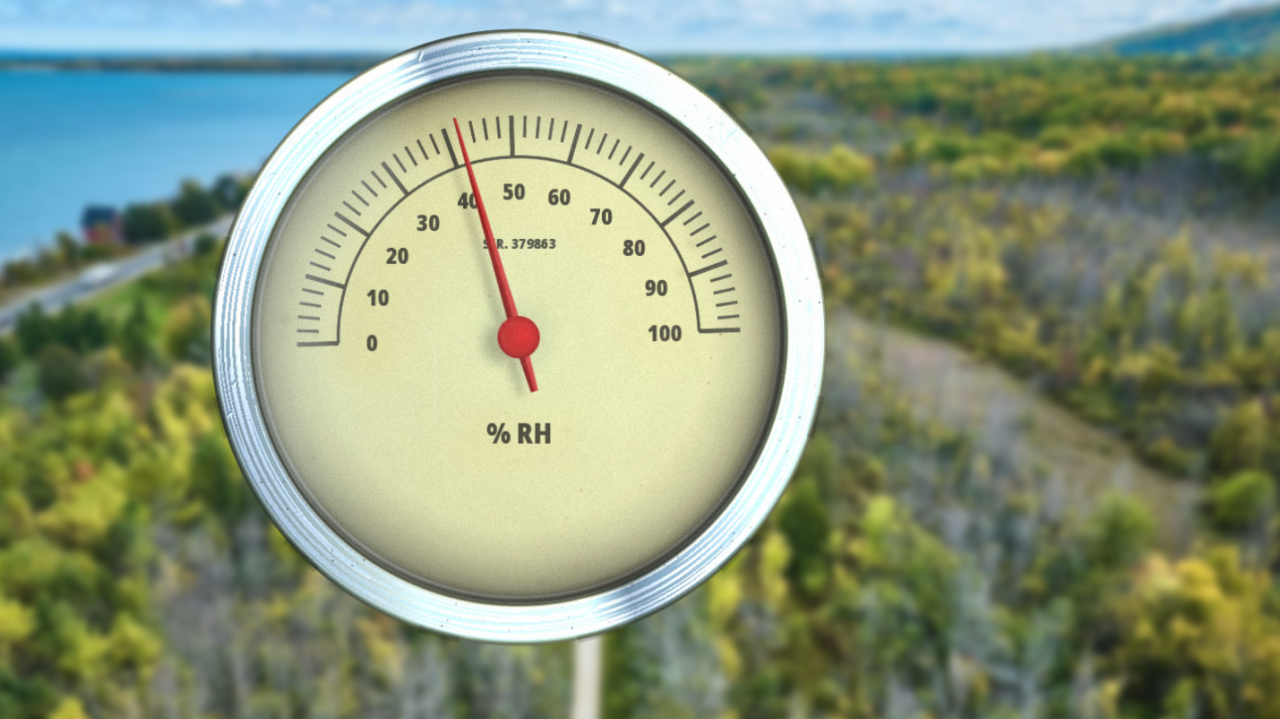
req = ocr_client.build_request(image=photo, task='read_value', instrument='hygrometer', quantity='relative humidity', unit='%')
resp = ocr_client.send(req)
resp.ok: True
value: 42 %
